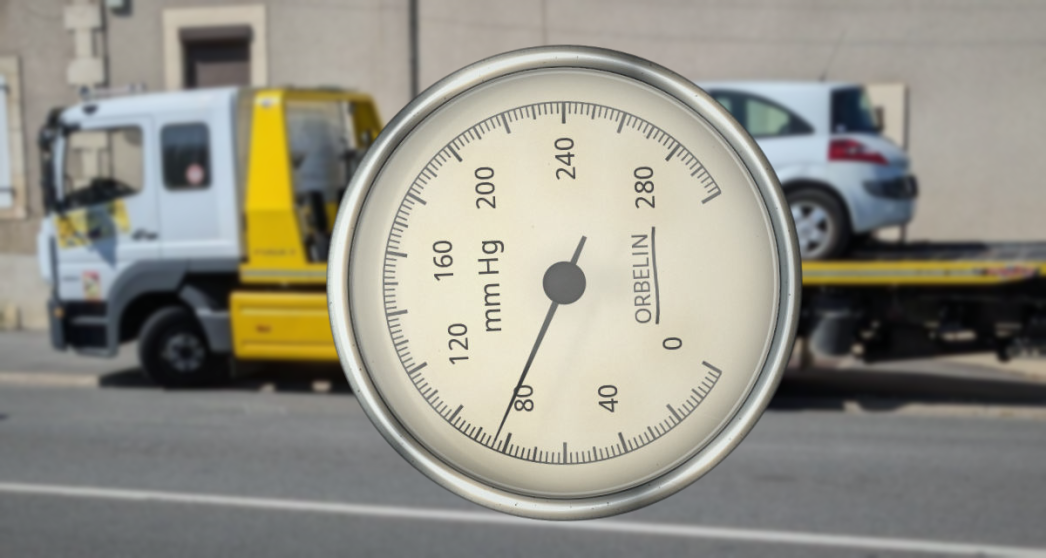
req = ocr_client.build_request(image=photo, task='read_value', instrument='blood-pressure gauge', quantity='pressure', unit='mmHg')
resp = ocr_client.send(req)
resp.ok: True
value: 84 mmHg
